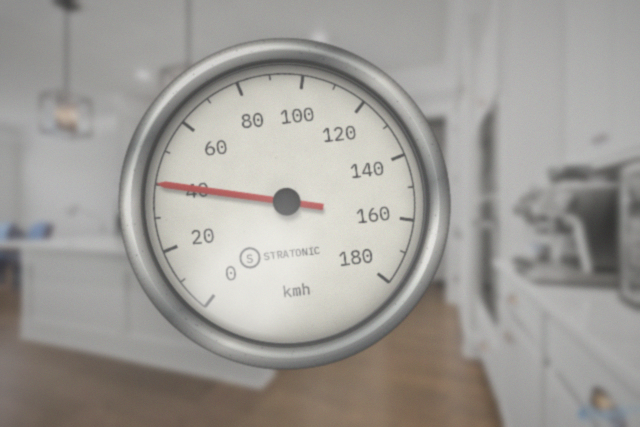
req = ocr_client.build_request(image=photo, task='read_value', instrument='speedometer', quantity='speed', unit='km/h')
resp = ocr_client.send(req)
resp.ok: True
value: 40 km/h
